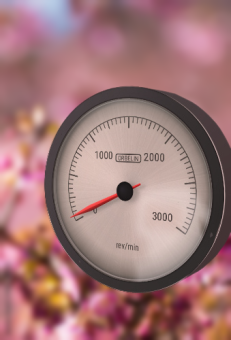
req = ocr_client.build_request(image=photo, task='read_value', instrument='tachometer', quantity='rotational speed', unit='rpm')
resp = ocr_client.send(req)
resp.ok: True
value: 50 rpm
